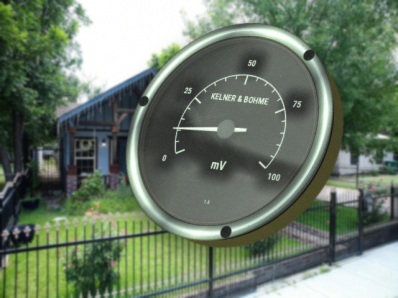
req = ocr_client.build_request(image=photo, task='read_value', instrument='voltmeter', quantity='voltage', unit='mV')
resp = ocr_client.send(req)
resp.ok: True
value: 10 mV
